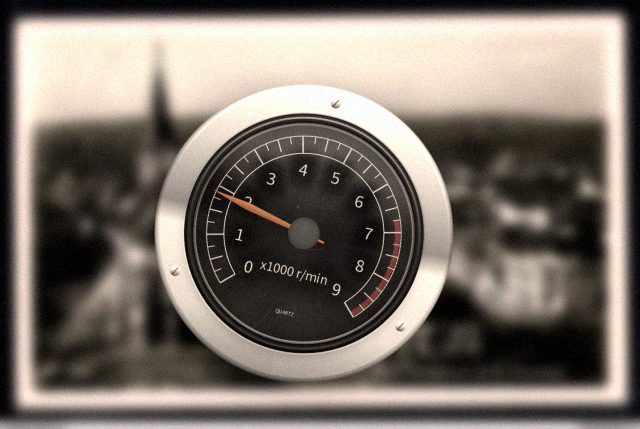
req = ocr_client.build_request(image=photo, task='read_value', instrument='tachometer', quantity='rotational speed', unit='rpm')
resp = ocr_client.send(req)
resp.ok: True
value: 1875 rpm
